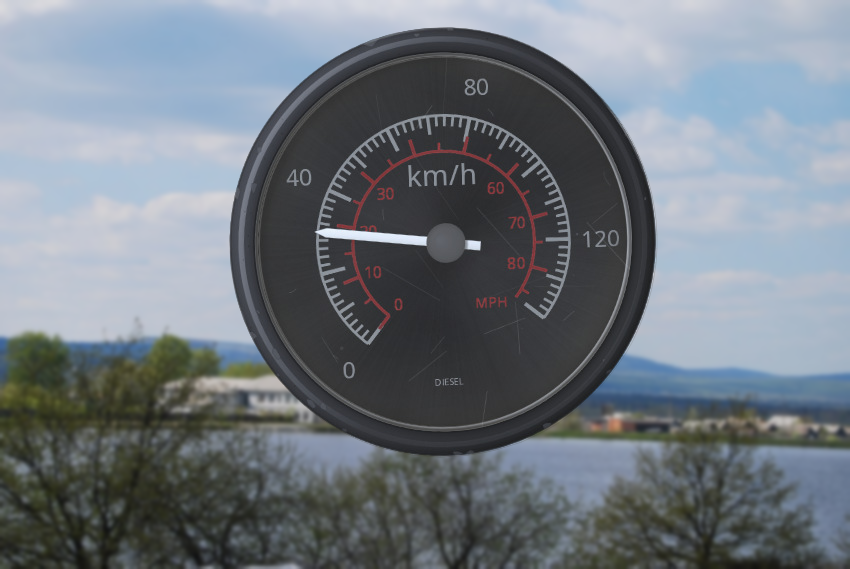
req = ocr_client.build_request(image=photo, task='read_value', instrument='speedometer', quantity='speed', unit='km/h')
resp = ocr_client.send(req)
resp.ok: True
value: 30 km/h
